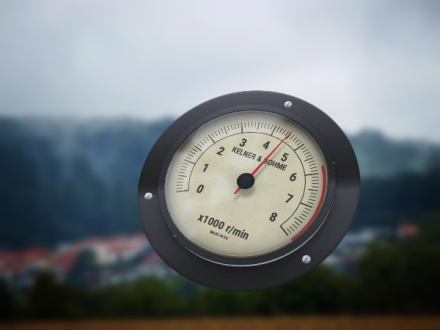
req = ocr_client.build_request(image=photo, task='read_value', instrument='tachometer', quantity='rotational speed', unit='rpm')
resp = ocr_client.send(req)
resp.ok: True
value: 4500 rpm
